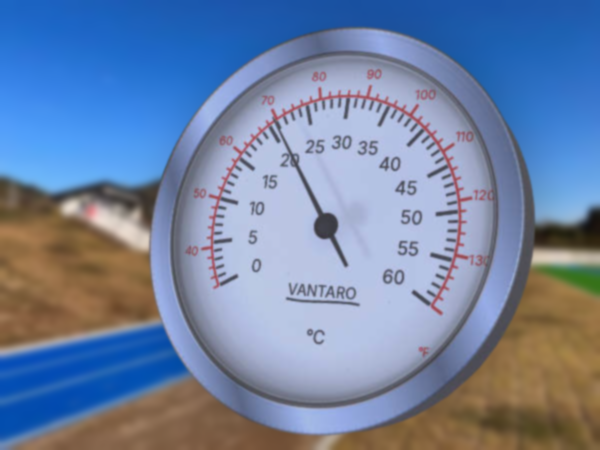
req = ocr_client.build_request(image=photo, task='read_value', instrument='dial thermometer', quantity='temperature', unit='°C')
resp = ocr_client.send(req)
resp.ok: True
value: 21 °C
